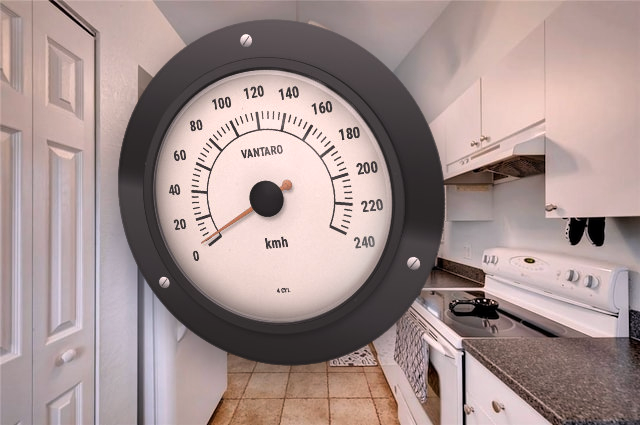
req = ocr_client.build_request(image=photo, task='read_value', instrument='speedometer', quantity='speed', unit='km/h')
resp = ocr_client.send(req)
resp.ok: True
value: 4 km/h
